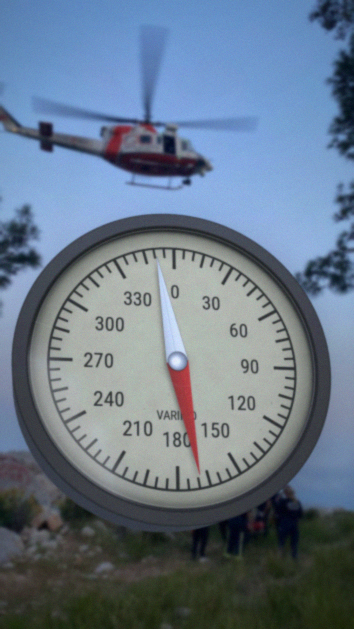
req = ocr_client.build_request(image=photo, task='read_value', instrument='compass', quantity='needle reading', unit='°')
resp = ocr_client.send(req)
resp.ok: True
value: 170 °
